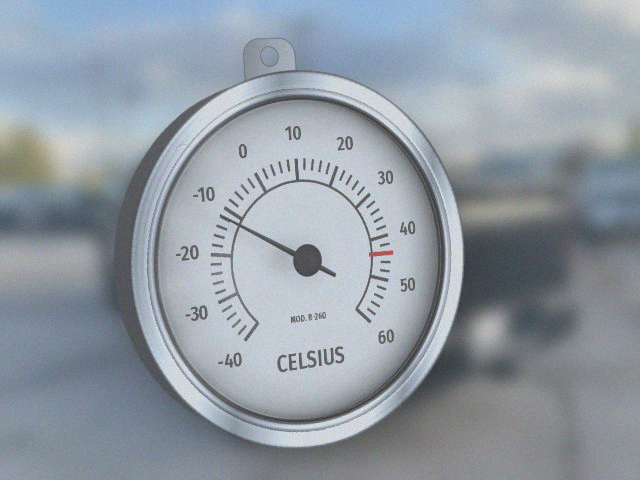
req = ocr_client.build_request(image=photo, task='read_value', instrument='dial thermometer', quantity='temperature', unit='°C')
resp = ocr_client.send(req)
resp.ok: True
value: -12 °C
